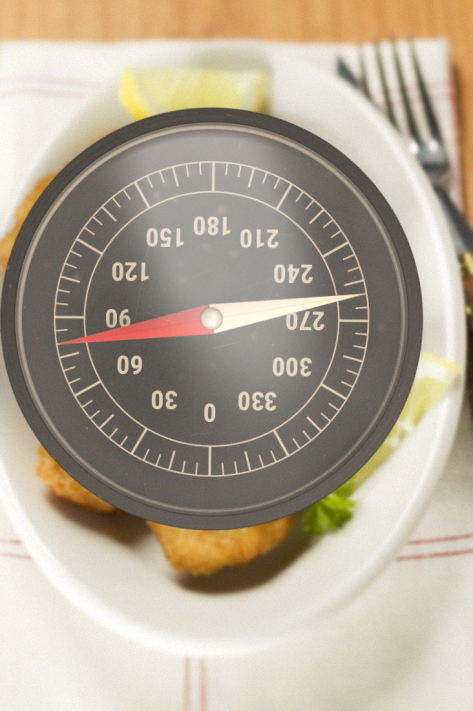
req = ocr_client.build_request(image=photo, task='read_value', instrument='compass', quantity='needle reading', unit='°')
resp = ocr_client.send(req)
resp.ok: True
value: 80 °
